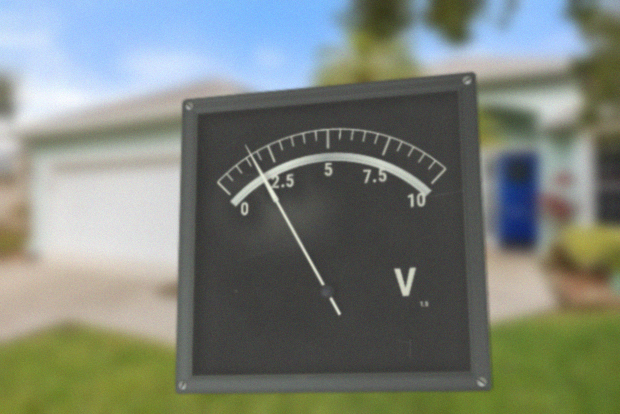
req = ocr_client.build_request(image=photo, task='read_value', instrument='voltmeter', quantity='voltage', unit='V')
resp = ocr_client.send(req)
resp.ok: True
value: 1.75 V
